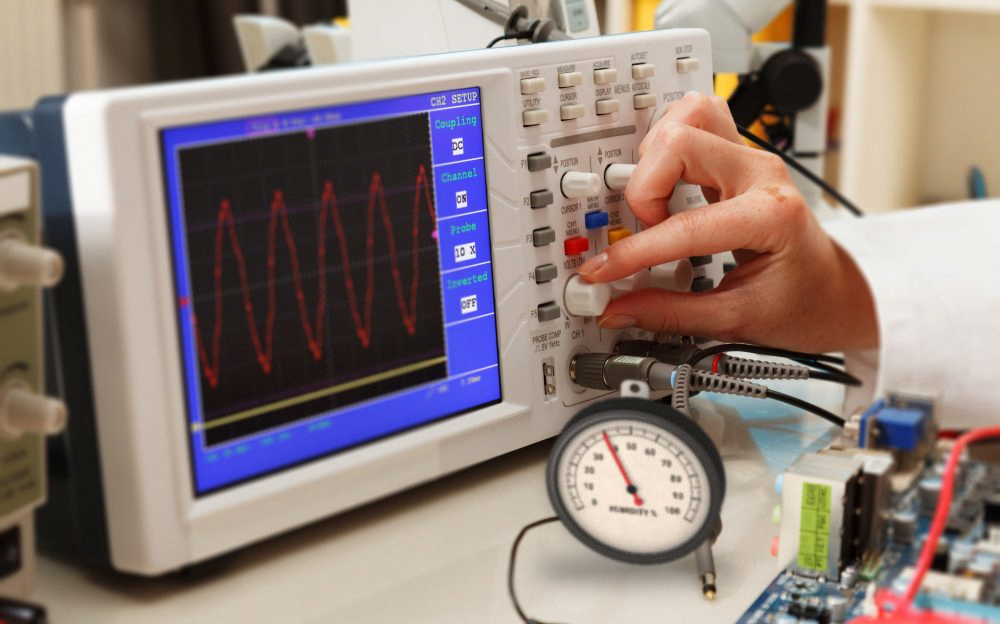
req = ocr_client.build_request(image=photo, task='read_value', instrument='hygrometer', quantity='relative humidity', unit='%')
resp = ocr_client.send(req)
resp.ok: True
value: 40 %
